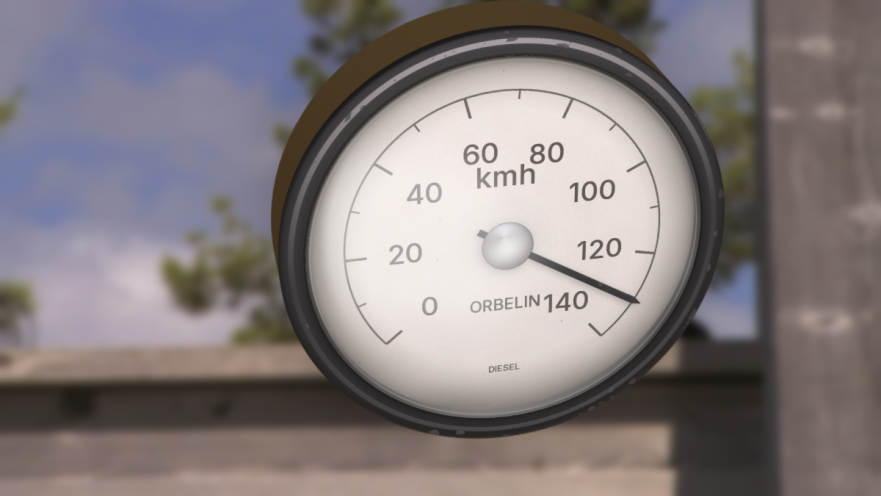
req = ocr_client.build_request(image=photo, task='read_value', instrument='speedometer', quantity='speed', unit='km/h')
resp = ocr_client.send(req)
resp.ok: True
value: 130 km/h
